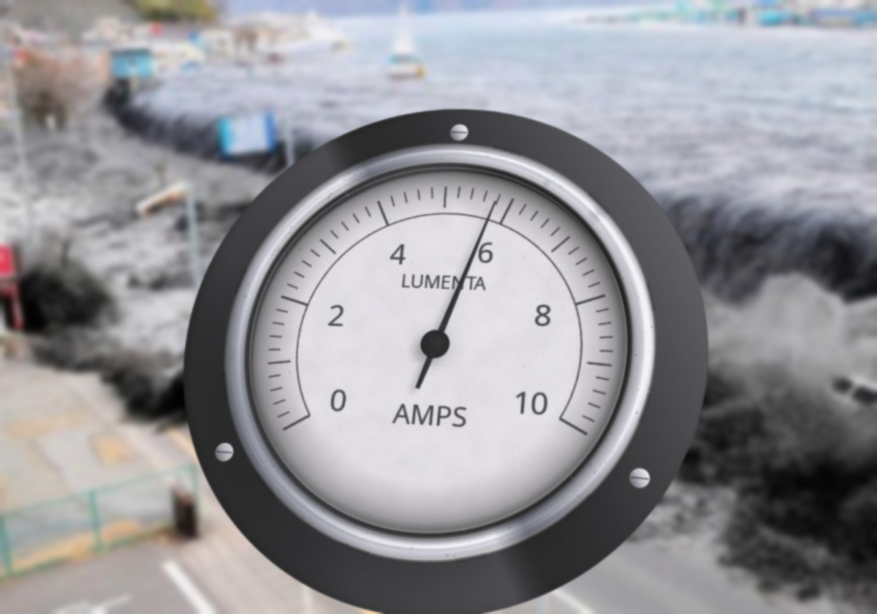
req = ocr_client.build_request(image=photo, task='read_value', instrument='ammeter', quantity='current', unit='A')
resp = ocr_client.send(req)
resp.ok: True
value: 5.8 A
